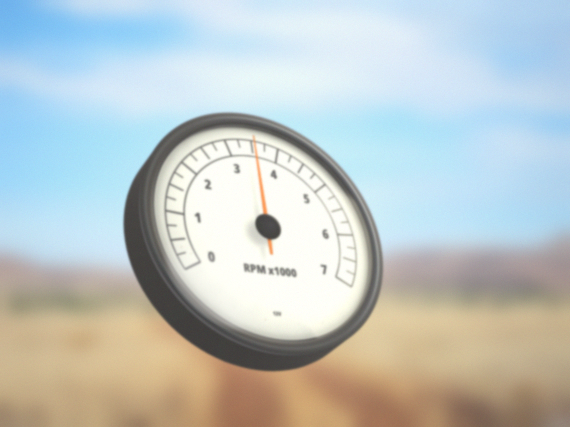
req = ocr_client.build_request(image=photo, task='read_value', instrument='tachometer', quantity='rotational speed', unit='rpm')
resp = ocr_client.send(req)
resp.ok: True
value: 3500 rpm
